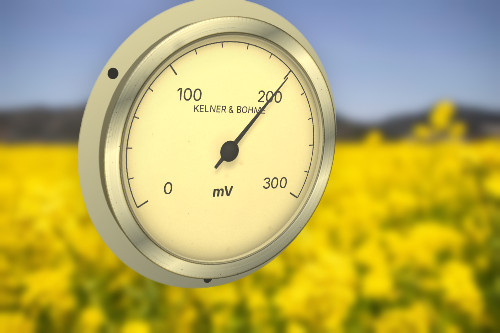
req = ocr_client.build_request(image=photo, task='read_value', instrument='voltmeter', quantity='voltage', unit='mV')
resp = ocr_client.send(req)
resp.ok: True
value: 200 mV
